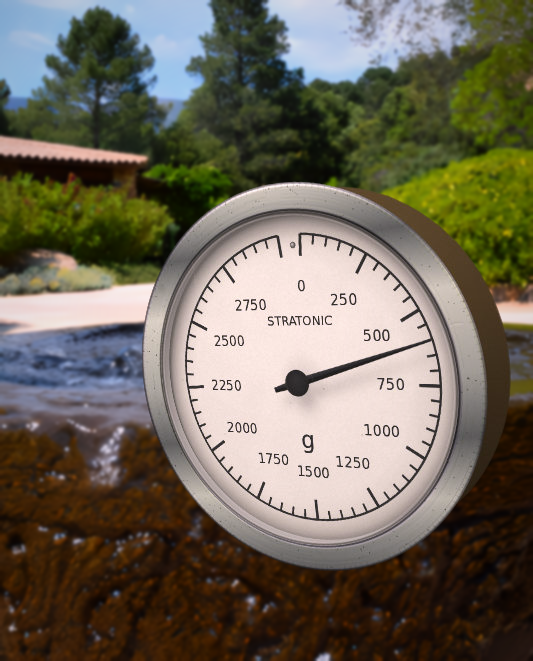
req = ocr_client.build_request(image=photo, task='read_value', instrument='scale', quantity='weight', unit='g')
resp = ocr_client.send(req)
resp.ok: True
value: 600 g
